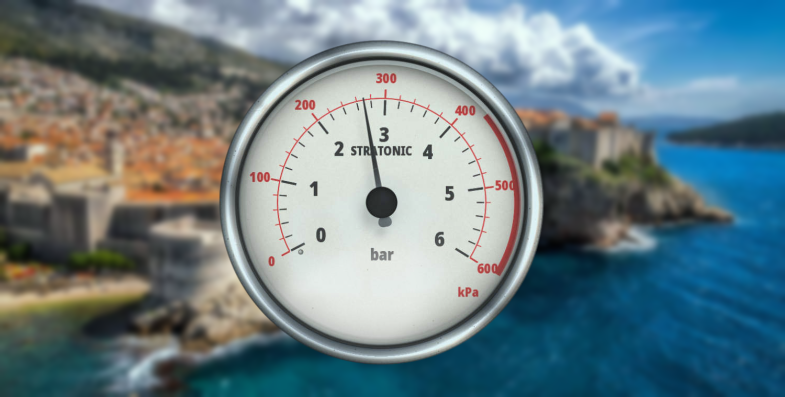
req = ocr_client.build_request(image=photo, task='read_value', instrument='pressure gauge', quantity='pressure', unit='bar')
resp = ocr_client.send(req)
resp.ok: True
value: 2.7 bar
